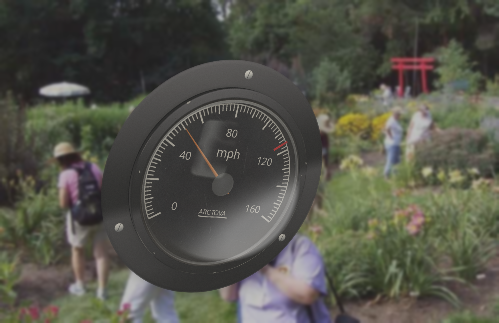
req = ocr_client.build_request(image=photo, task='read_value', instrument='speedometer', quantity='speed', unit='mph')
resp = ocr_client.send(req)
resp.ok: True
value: 50 mph
